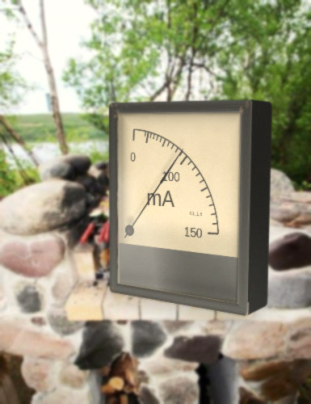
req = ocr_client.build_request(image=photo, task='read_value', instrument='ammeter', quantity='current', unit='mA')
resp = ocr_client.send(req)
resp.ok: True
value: 95 mA
